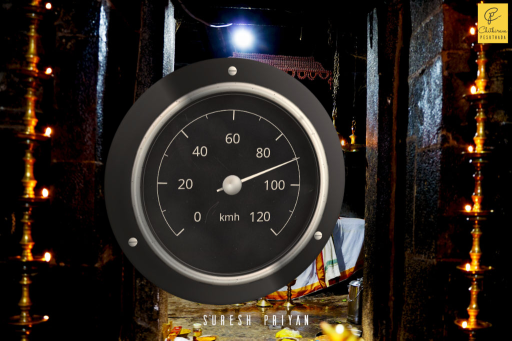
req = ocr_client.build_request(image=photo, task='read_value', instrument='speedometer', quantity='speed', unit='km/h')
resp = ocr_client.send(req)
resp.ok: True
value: 90 km/h
